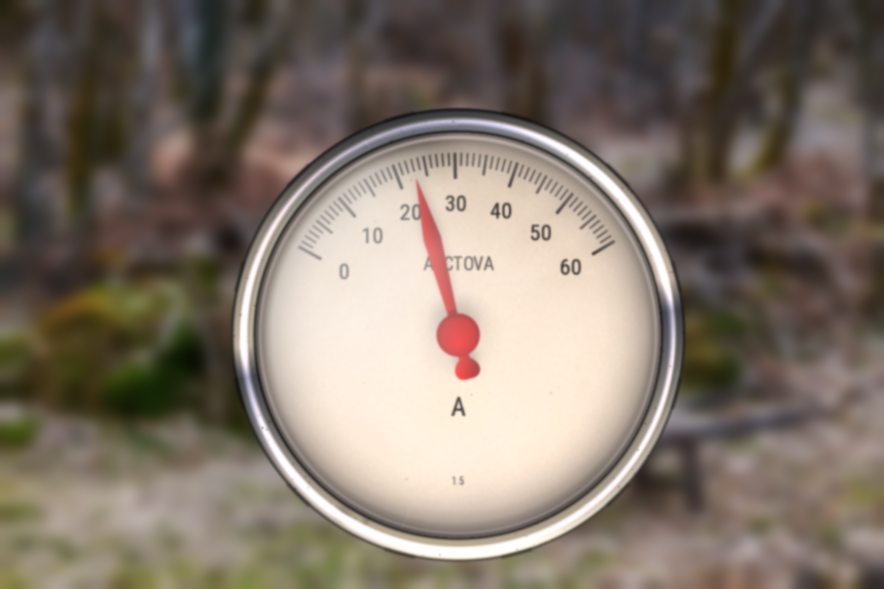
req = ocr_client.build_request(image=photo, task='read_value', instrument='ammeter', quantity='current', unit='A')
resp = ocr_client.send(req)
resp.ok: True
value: 23 A
